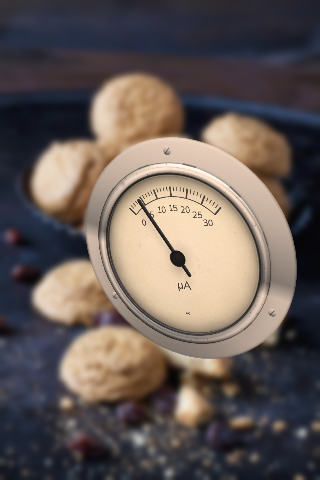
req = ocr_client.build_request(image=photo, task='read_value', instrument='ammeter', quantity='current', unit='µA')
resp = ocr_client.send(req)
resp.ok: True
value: 5 µA
